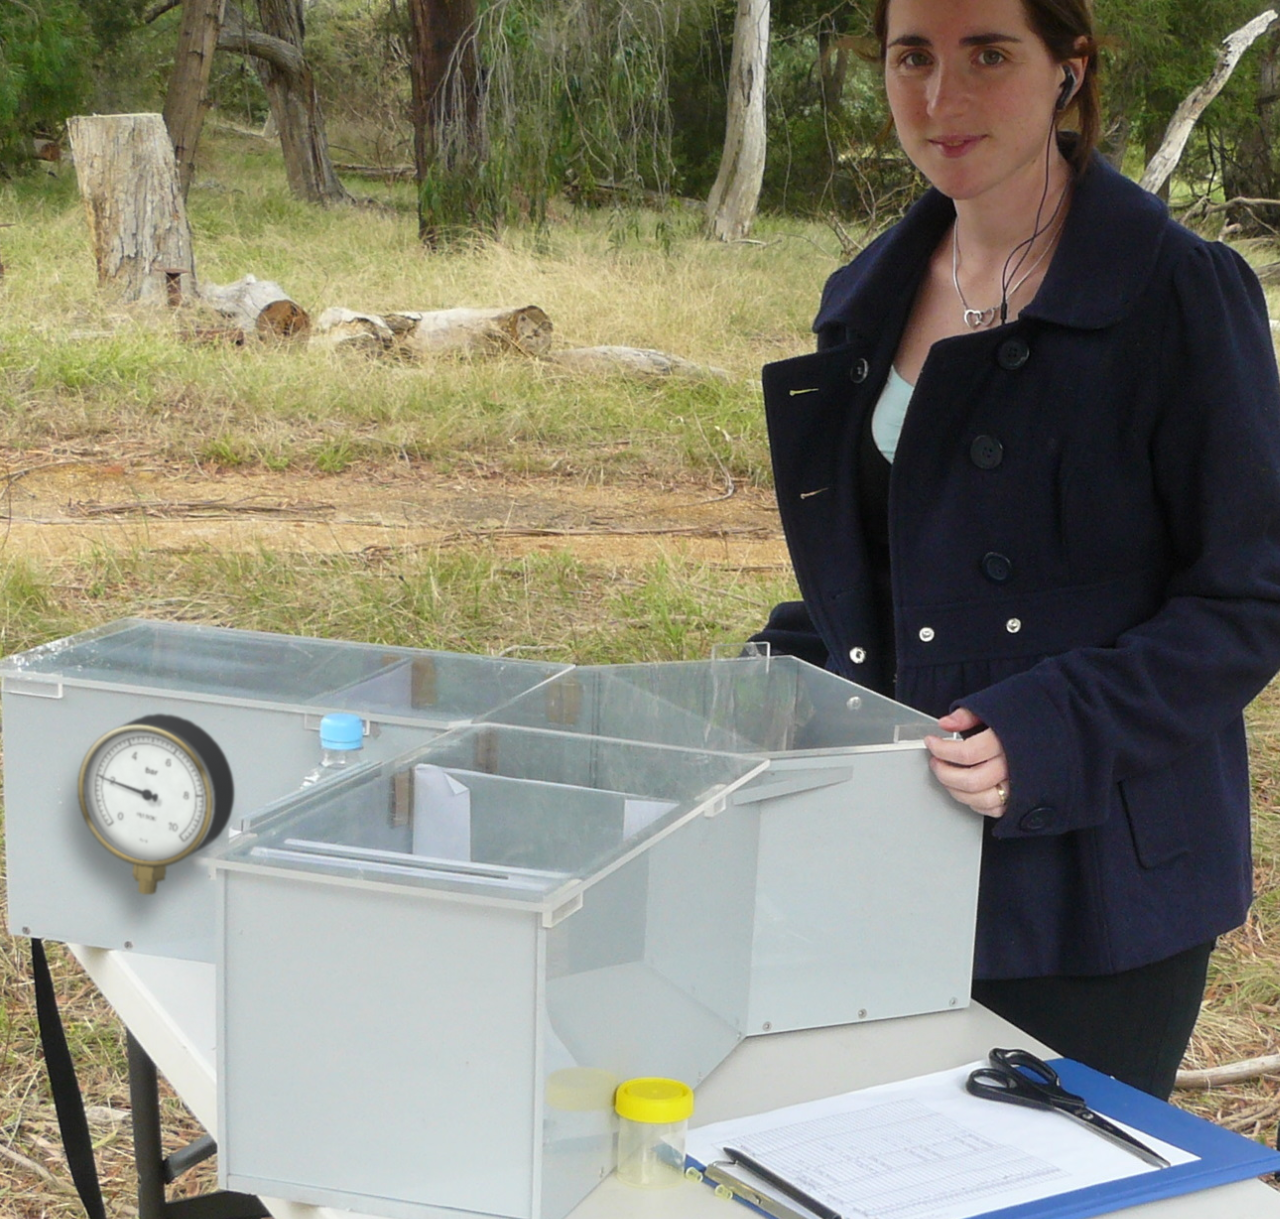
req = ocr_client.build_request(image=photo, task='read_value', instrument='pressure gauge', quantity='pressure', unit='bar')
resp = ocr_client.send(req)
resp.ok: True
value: 2 bar
